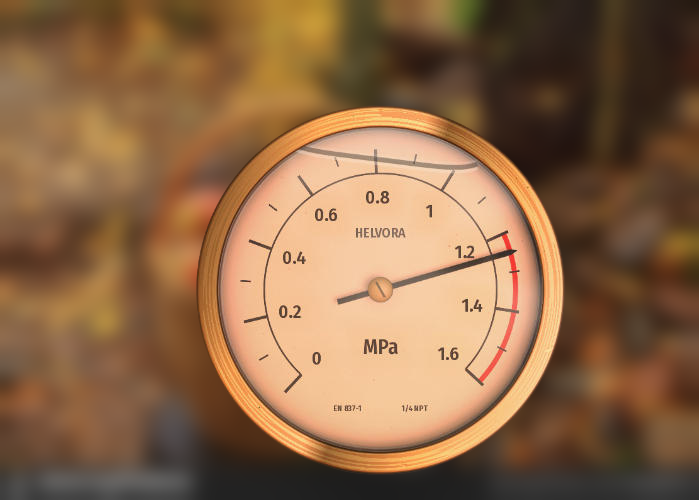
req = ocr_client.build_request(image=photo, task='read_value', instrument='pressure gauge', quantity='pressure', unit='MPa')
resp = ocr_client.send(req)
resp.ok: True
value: 1.25 MPa
